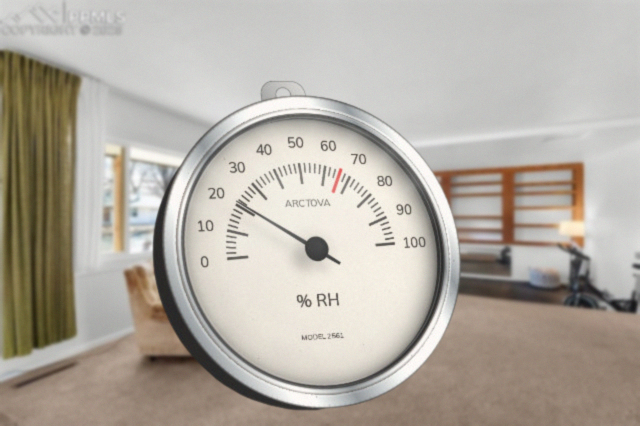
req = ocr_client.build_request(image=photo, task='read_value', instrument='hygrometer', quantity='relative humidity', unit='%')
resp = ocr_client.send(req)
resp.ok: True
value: 20 %
